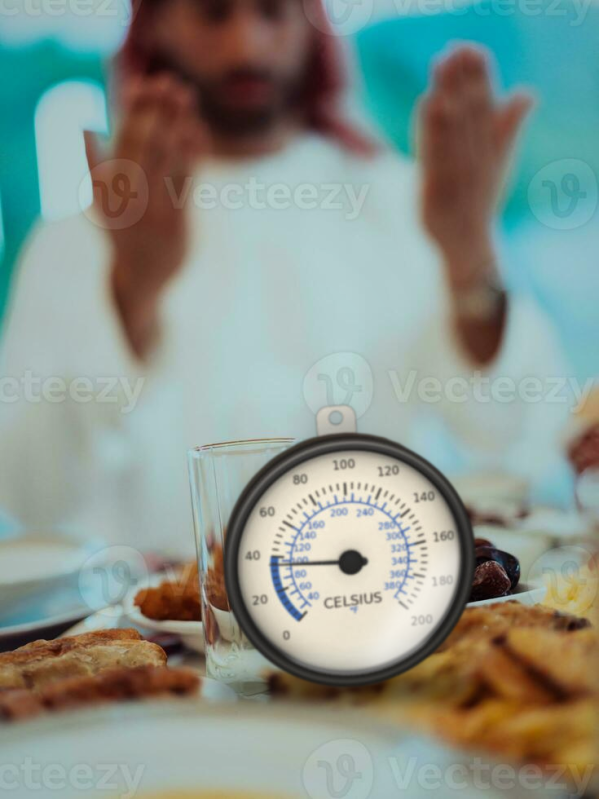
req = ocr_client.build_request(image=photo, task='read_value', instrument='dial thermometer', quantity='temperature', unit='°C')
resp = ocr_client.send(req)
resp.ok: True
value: 36 °C
